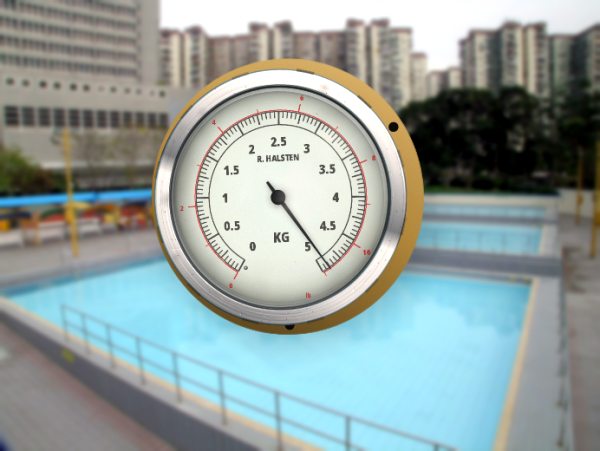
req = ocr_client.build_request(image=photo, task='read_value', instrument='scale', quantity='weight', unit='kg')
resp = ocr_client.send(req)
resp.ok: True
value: 4.9 kg
